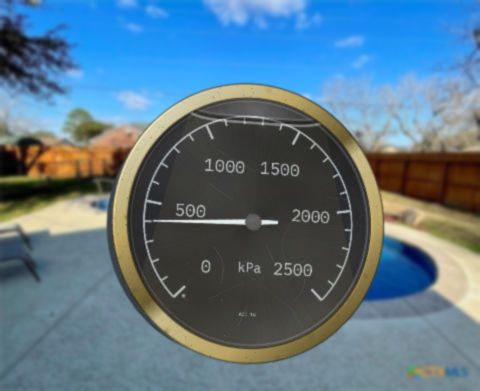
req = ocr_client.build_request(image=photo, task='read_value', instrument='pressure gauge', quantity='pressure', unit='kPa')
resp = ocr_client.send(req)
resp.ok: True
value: 400 kPa
